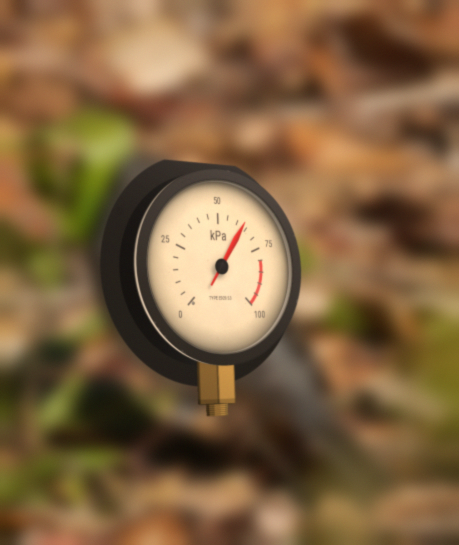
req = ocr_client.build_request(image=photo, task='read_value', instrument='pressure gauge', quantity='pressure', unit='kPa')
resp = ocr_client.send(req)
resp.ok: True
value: 62.5 kPa
